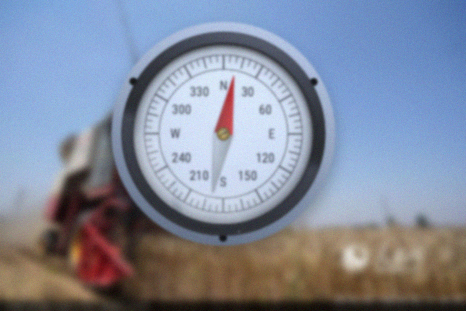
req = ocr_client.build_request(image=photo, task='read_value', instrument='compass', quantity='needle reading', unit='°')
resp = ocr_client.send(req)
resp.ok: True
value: 10 °
